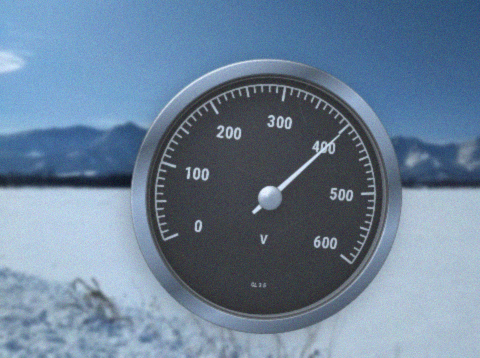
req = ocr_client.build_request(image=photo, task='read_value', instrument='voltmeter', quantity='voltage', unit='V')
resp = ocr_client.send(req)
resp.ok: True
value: 400 V
